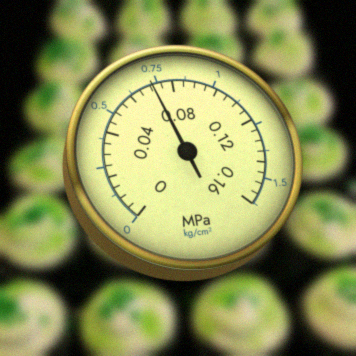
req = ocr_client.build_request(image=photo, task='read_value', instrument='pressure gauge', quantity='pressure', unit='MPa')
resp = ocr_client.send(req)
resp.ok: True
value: 0.07 MPa
